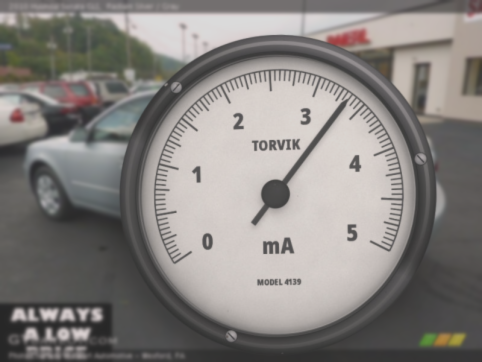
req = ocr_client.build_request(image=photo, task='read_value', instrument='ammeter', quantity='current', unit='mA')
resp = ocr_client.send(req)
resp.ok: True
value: 3.35 mA
